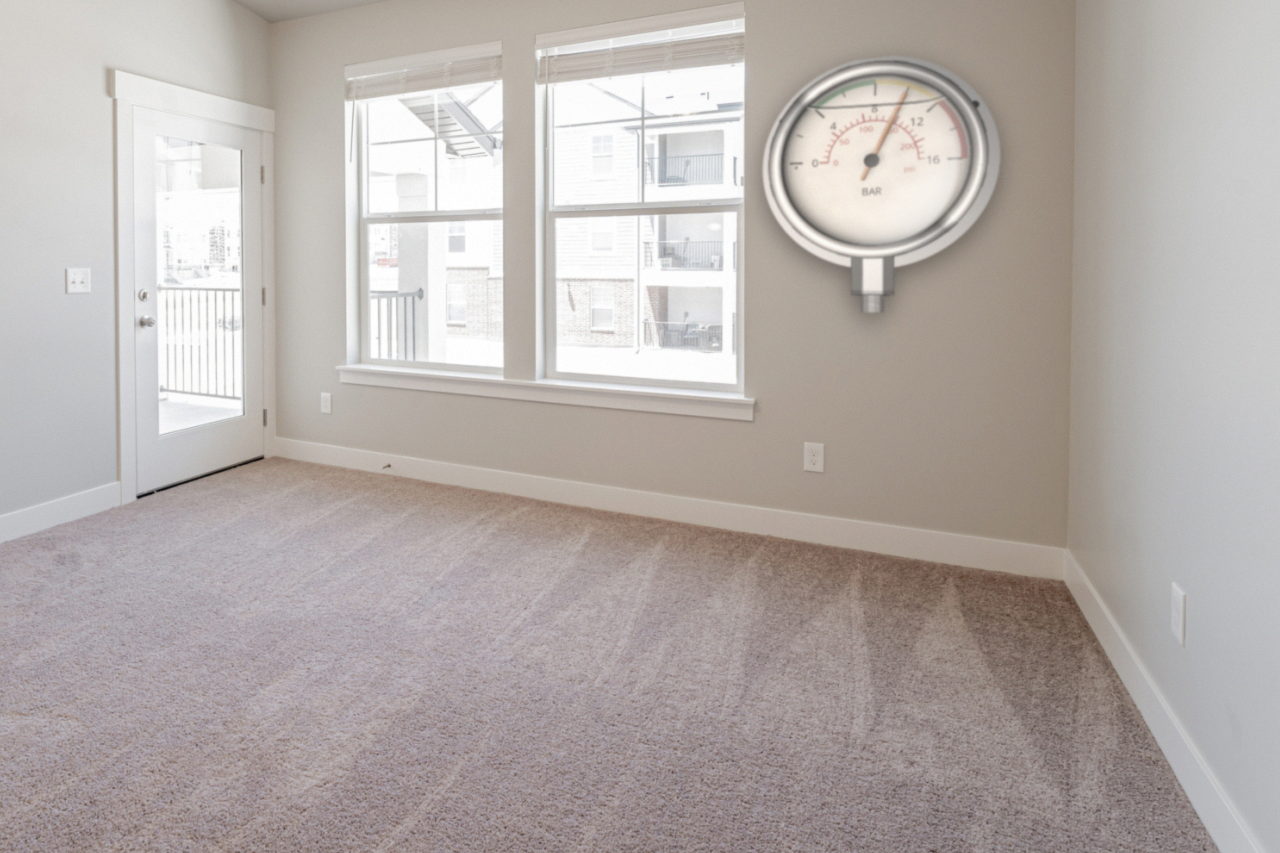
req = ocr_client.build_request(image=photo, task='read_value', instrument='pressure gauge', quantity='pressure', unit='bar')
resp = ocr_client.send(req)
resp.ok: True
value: 10 bar
